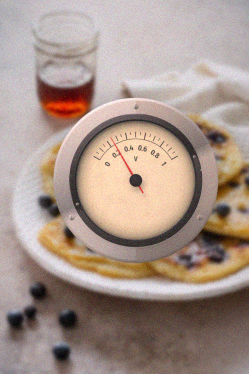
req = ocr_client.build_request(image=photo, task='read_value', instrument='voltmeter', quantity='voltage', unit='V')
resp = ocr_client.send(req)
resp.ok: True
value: 0.25 V
